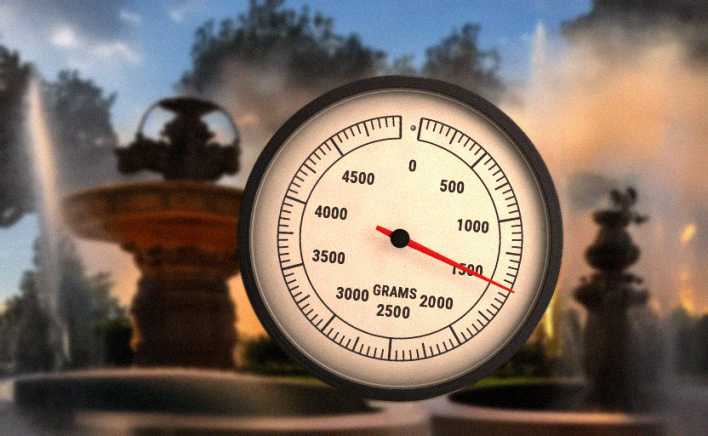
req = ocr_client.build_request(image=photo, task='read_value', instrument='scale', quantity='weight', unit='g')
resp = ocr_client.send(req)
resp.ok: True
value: 1500 g
